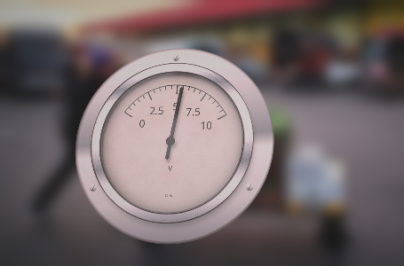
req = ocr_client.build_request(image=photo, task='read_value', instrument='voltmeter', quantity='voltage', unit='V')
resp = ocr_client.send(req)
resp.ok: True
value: 5.5 V
